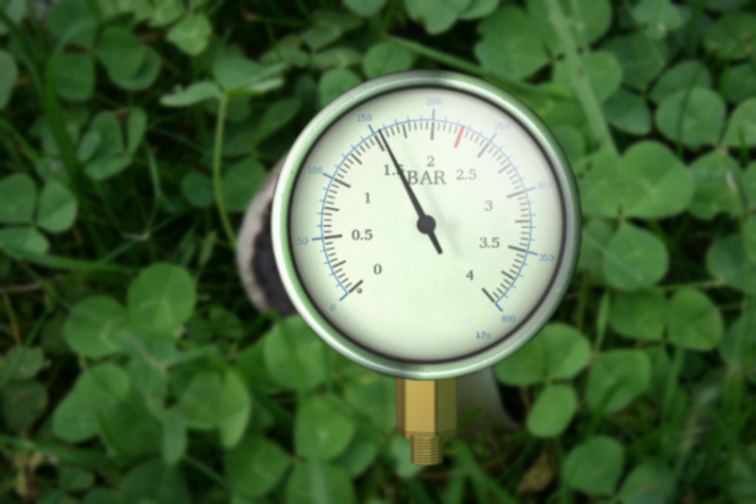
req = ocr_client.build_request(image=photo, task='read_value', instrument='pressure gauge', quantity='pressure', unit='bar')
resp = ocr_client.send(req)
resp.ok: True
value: 1.55 bar
